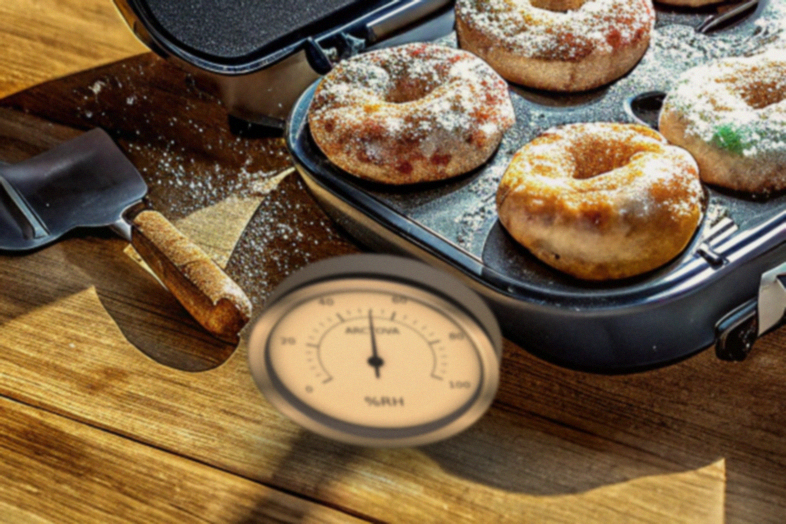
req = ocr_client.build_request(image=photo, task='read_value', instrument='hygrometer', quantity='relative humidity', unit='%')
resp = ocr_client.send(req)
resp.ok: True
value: 52 %
